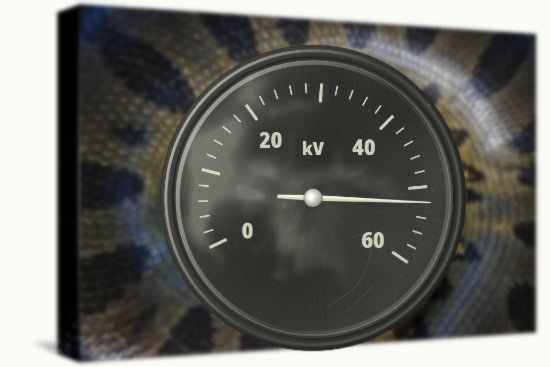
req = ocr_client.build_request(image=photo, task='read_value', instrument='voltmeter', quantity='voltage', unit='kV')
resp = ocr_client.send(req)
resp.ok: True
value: 52 kV
